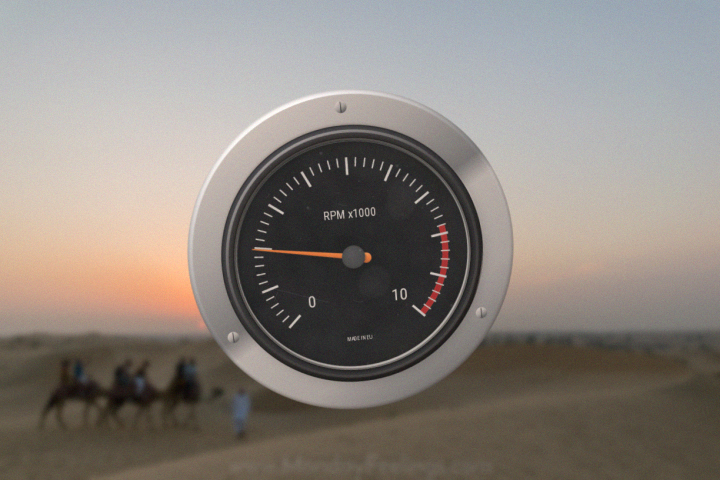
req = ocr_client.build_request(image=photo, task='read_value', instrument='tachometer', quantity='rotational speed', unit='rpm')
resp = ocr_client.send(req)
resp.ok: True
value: 2000 rpm
